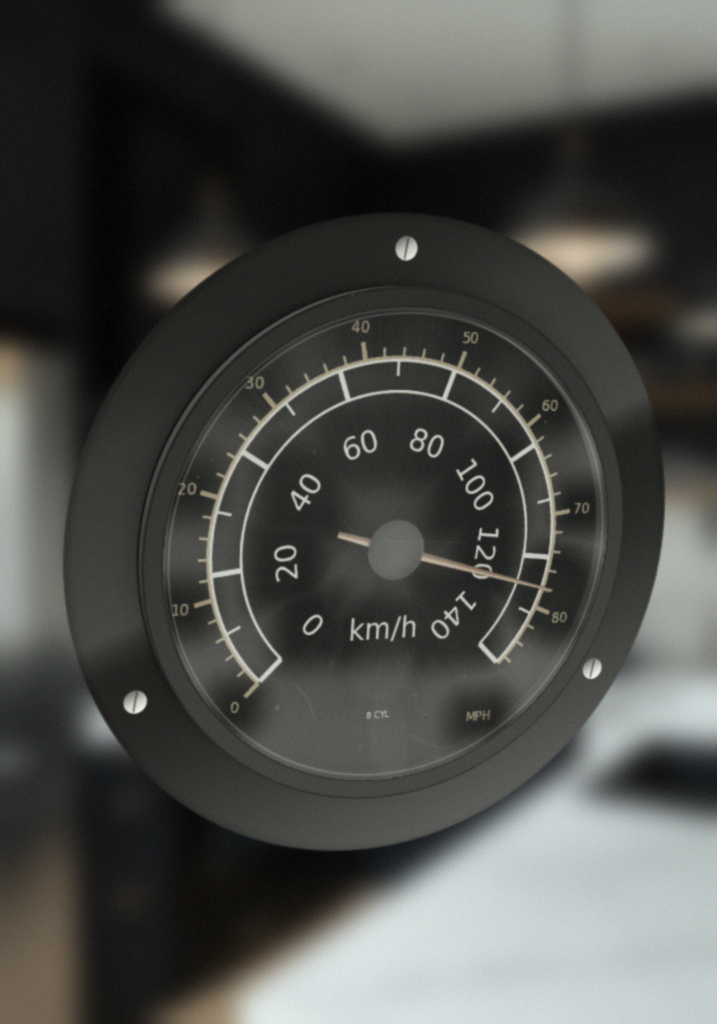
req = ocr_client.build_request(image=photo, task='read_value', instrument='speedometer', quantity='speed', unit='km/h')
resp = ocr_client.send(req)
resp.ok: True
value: 125 km/h
